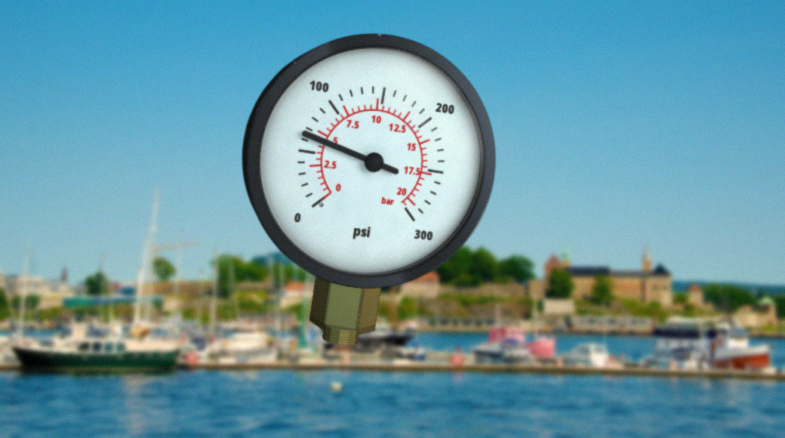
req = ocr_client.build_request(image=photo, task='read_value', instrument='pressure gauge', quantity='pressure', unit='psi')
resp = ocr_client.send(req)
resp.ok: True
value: 65 psi
